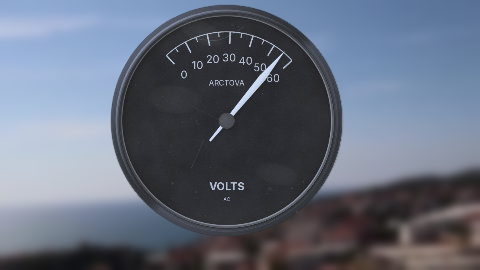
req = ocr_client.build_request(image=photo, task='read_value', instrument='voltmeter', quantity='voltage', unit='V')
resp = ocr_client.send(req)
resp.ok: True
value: 55 V
